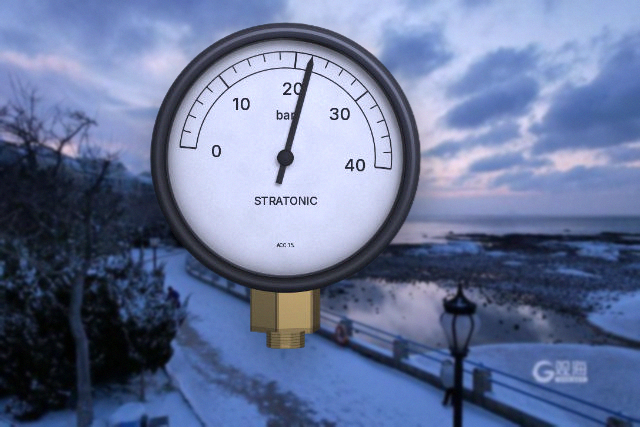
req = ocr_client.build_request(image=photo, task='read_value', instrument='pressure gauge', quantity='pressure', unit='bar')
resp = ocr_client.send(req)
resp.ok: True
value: 22 bar
